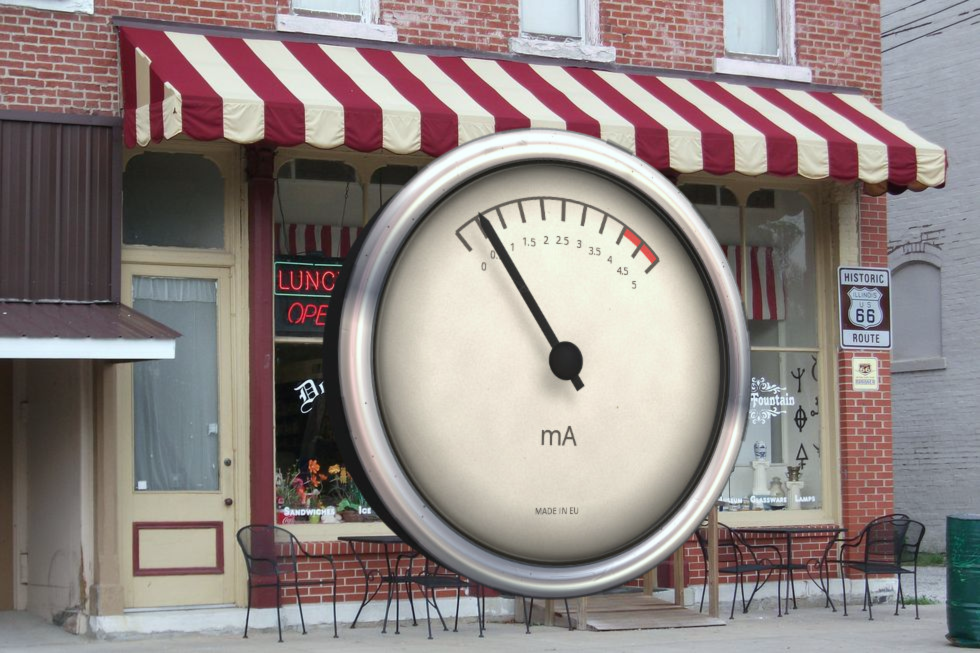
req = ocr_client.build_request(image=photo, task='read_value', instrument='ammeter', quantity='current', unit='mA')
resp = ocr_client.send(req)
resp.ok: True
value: 0.5 mA
